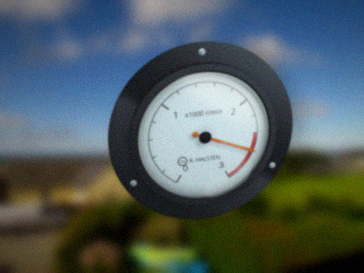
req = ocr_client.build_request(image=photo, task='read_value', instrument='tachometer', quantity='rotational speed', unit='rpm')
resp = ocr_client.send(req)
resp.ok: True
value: 2600 rpm
